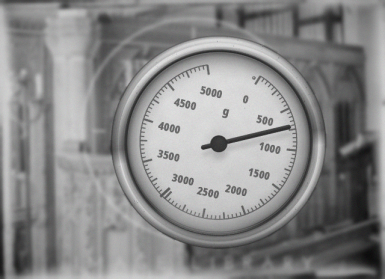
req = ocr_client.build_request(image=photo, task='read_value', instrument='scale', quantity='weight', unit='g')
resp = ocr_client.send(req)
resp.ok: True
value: 700 g
